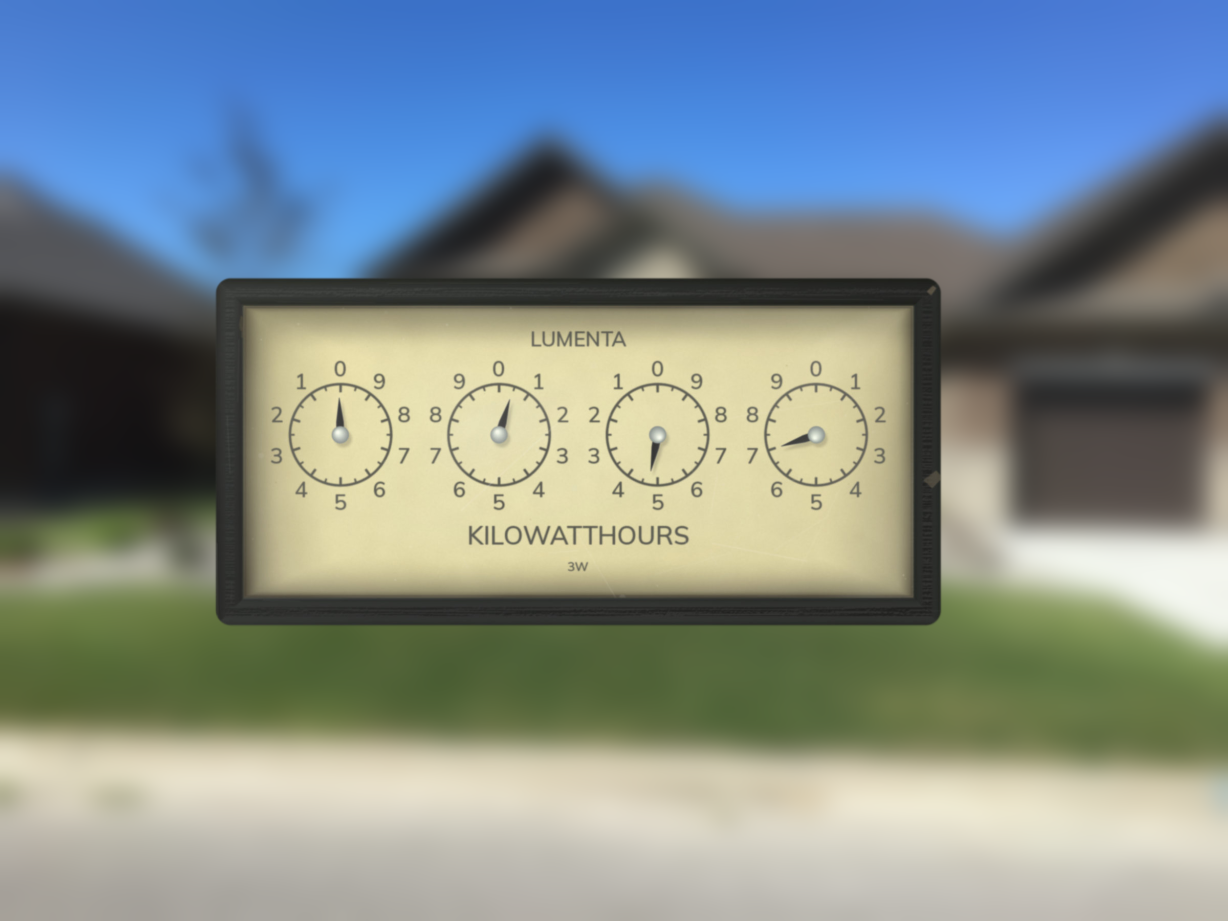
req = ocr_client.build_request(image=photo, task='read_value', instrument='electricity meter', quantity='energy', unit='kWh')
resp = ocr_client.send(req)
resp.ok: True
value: 47 kWh
